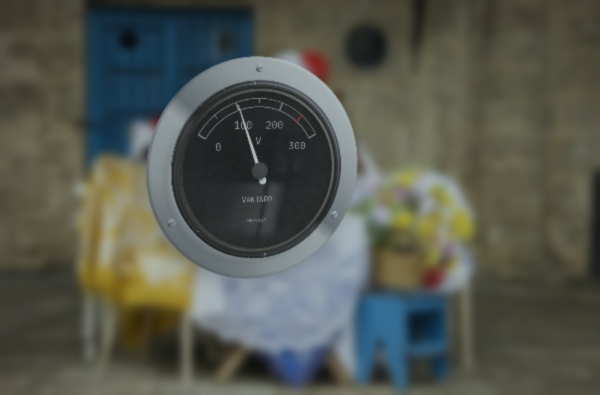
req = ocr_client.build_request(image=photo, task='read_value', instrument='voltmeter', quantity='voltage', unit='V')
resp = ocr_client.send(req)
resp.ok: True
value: 100 V
